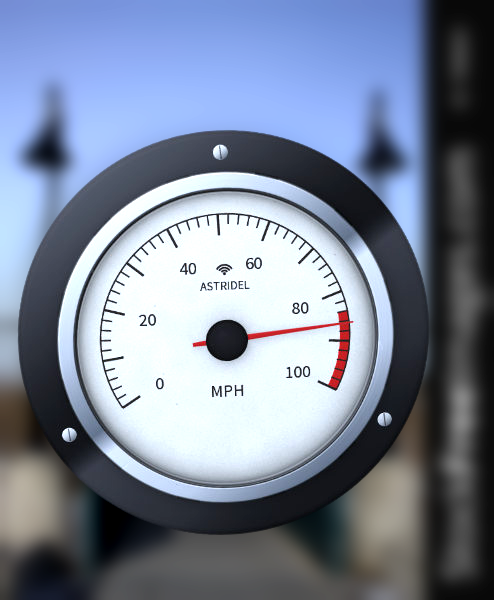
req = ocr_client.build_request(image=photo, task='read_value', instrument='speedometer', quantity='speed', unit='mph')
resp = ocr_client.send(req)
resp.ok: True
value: 86 mph
